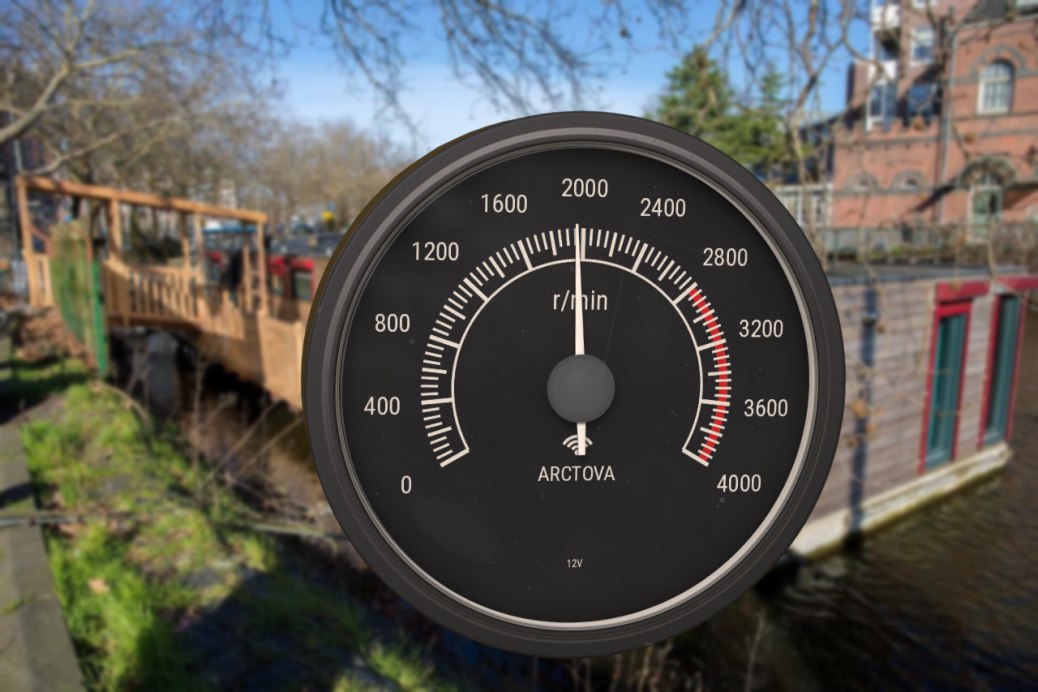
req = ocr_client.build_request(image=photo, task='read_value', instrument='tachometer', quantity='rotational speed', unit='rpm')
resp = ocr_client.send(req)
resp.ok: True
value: 1950 rpm
